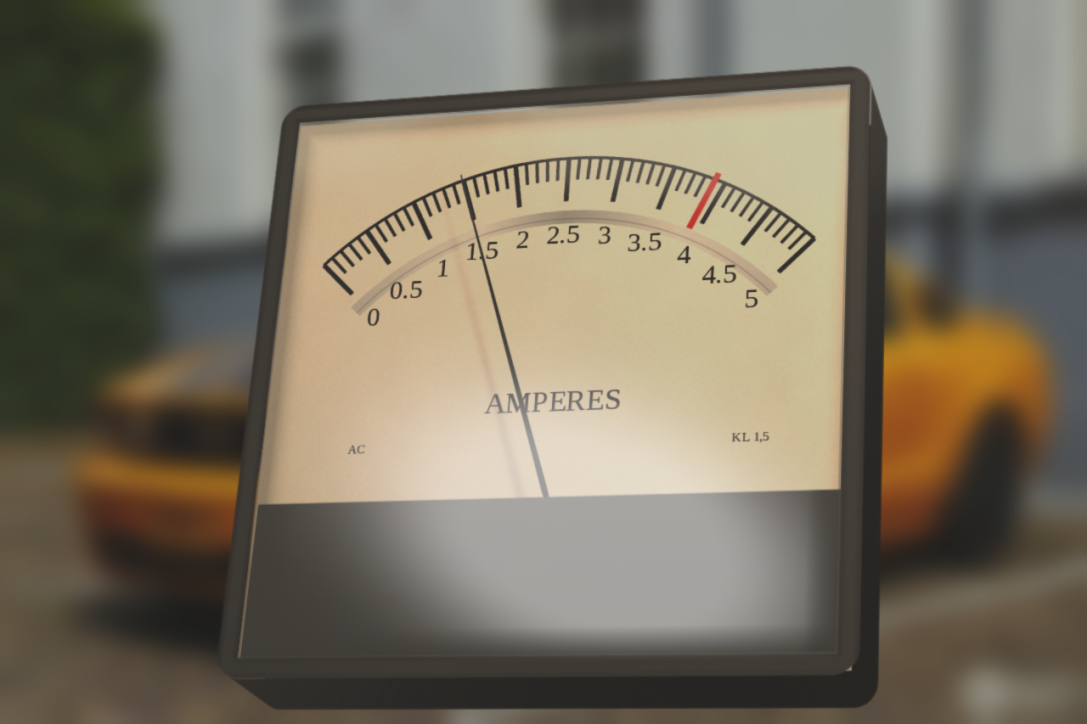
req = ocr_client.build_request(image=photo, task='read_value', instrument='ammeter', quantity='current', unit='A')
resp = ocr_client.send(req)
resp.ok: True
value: 1.5 A
